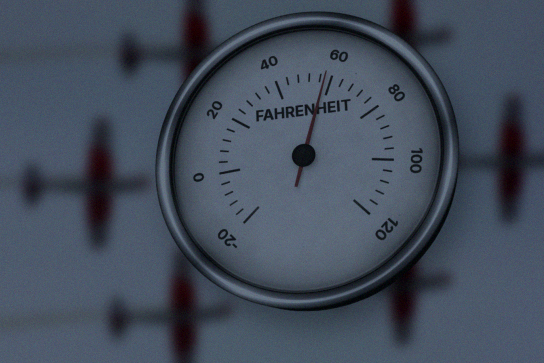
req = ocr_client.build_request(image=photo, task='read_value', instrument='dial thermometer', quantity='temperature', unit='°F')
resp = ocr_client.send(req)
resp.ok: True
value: 58 °F
